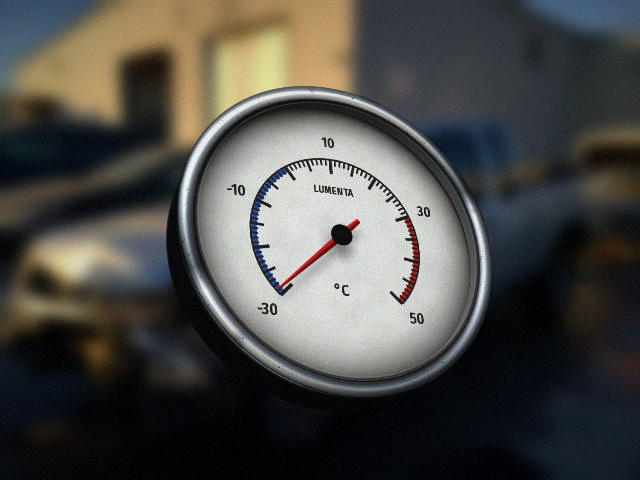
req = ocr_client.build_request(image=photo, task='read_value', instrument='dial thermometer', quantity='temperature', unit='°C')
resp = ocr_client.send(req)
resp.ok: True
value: -29 °C
